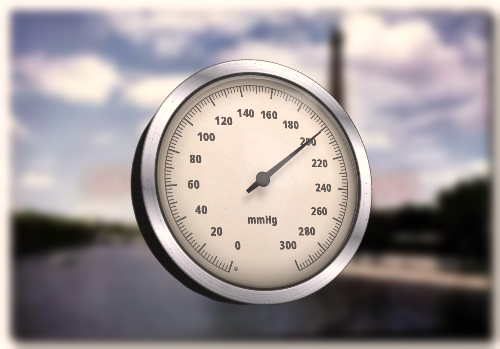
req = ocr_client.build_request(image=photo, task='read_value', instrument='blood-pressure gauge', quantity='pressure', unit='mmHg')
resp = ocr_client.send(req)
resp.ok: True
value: 200 mmHg
